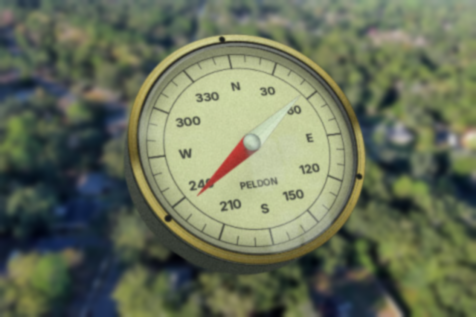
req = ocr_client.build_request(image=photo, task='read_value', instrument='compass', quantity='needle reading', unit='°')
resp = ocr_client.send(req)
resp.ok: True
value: 235 °
